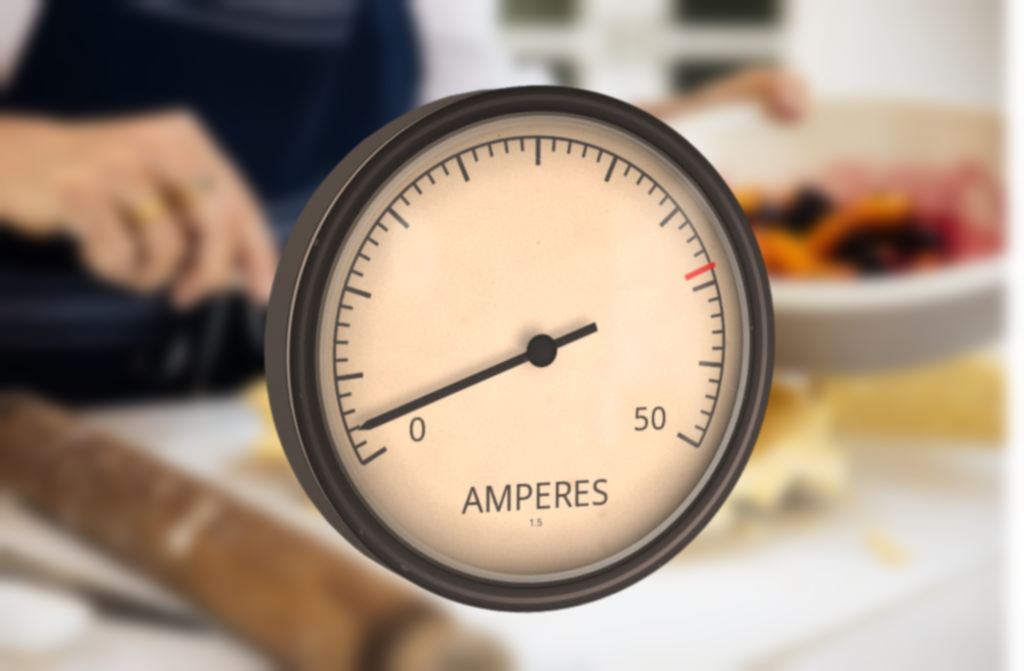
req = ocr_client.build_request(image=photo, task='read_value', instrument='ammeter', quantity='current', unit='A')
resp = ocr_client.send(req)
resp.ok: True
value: 2 A
